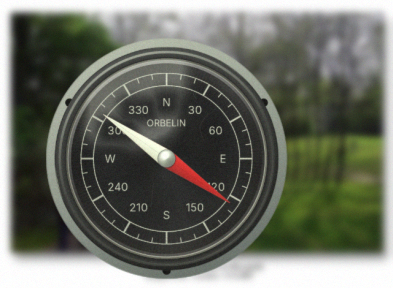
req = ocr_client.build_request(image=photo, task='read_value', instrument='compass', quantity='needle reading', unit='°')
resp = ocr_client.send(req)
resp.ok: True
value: 125 °
